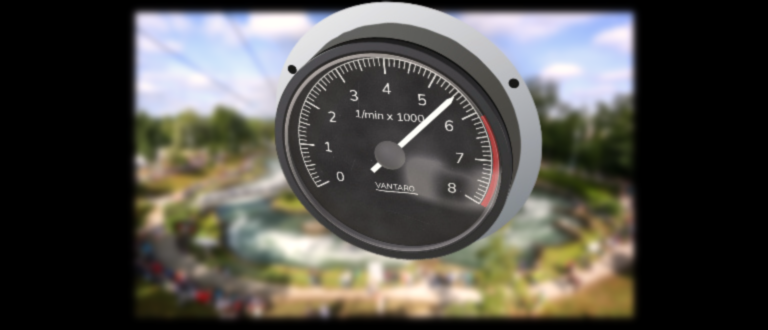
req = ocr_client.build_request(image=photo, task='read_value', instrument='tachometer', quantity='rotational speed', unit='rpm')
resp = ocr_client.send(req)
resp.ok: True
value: 5500 rpm
